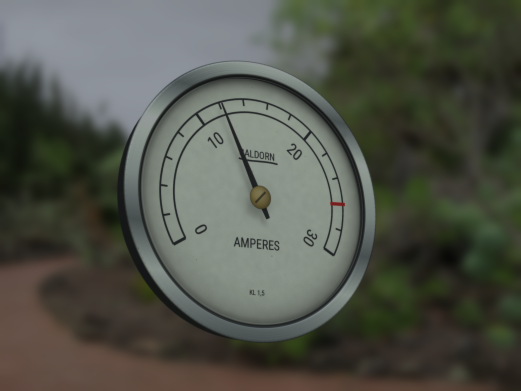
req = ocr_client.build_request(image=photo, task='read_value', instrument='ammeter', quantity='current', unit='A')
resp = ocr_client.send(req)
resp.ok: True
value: 12 A
